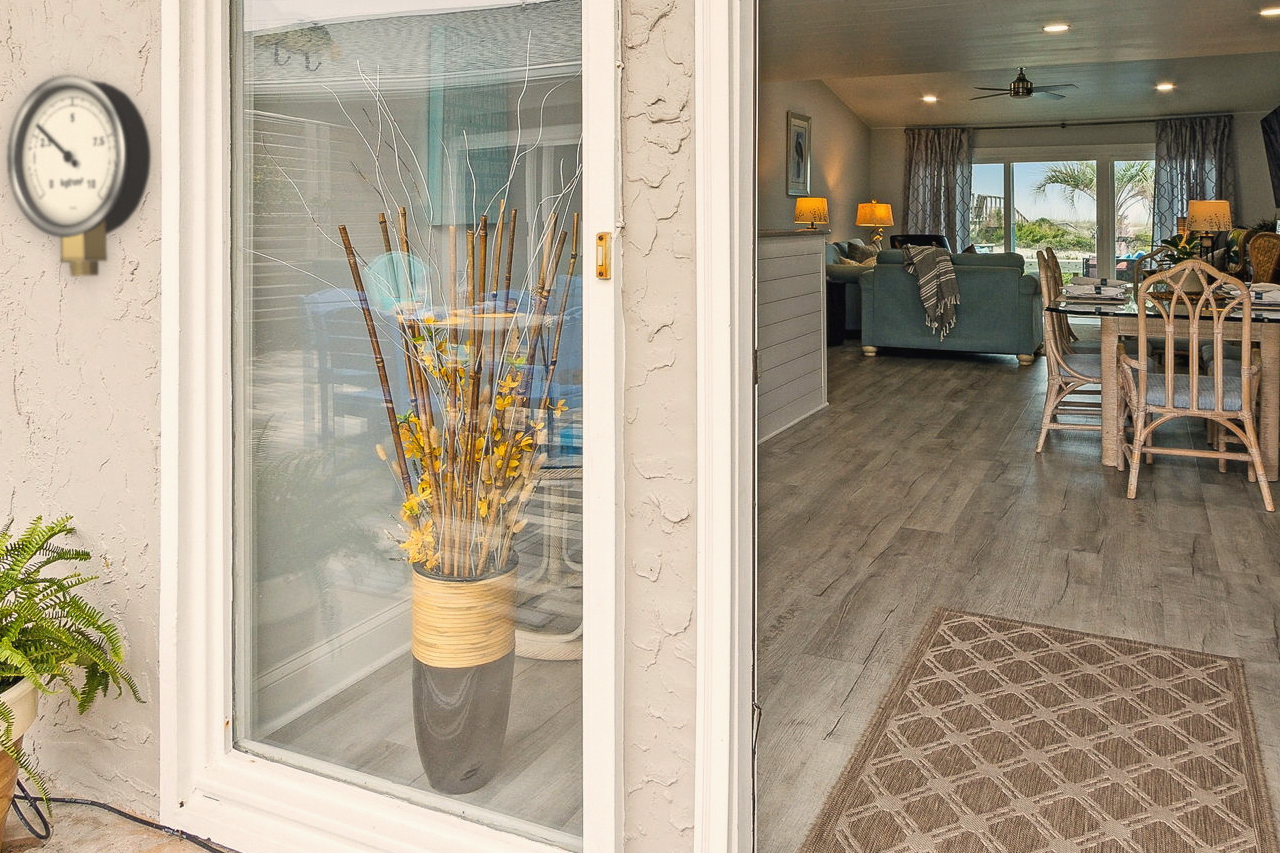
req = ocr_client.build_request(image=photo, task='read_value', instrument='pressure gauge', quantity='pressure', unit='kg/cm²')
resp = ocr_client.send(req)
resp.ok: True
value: 3 kg/cm²
